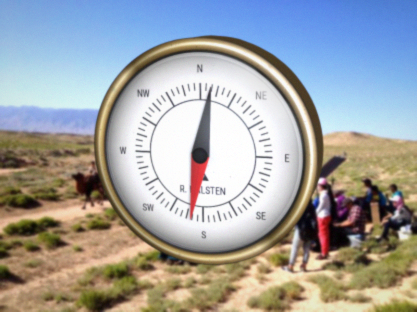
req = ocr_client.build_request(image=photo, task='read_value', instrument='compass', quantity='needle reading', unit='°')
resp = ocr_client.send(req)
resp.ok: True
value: 190 °
